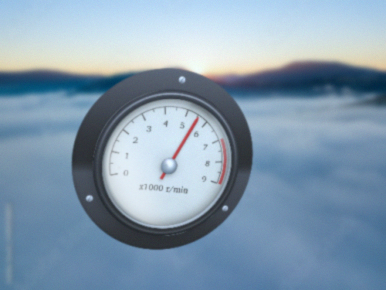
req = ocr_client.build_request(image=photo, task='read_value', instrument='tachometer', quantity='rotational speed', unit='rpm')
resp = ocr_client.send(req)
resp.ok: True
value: 5500 rpm
